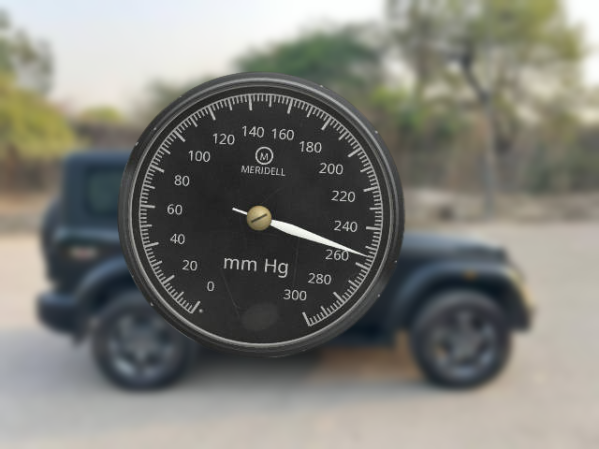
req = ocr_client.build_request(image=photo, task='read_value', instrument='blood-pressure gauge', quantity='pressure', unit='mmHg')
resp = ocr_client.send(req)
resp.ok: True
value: 254 mmHg
